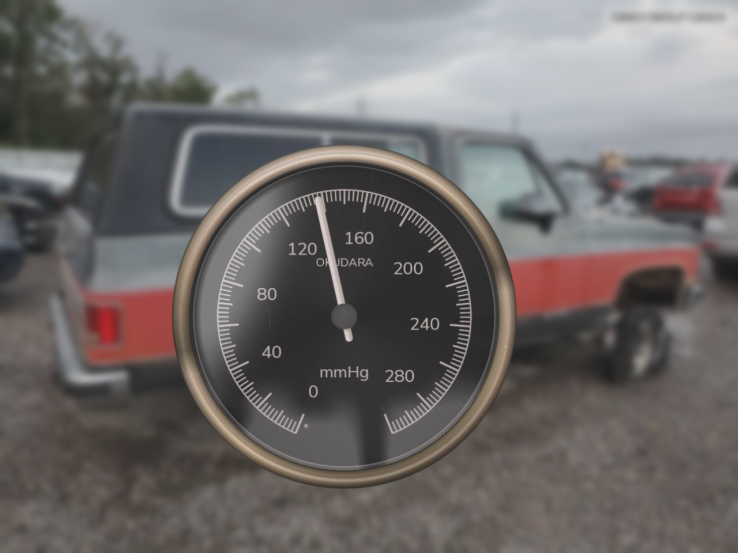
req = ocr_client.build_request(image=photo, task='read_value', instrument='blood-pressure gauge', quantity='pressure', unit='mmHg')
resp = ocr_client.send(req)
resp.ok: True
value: 138 mmHg
